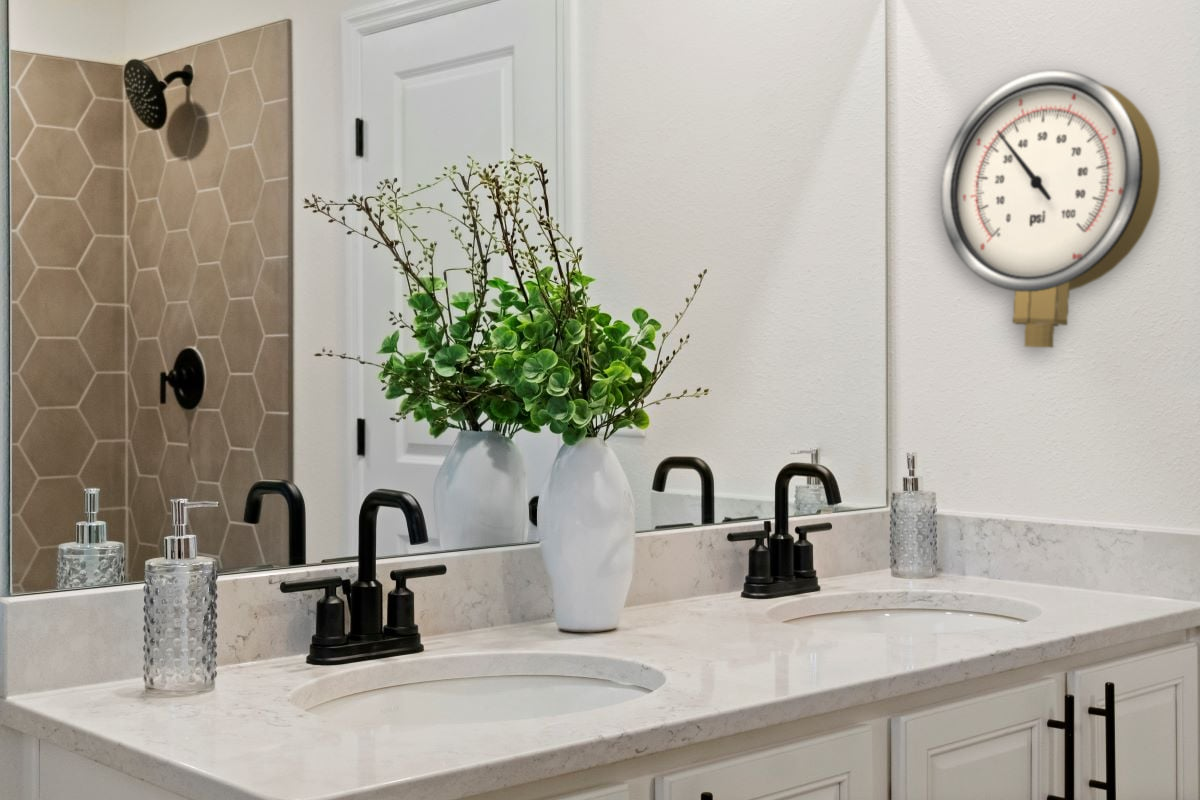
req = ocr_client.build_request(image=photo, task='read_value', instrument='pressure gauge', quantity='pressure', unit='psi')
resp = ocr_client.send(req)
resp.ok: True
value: 35 psi
